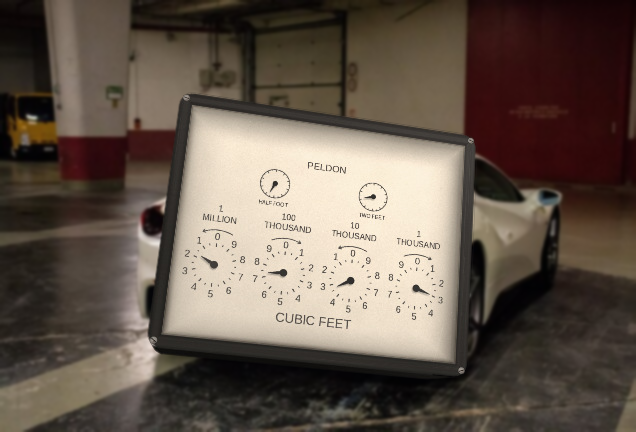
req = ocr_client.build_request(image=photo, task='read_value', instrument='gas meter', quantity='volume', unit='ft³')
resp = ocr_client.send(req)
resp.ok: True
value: 173300 ft³
